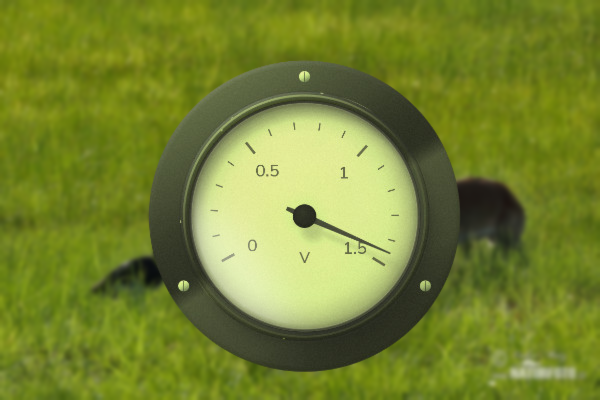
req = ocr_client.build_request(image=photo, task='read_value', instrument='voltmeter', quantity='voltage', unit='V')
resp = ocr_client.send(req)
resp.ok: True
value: 1.45 V
